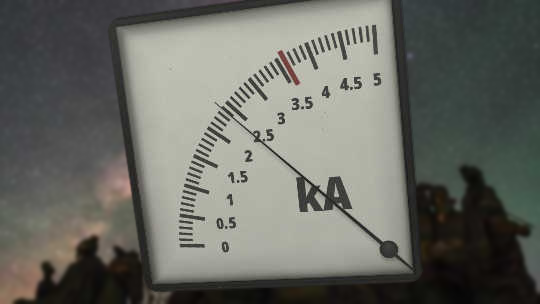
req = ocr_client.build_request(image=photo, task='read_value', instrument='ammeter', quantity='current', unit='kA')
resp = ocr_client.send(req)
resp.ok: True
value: 2.4 kA
